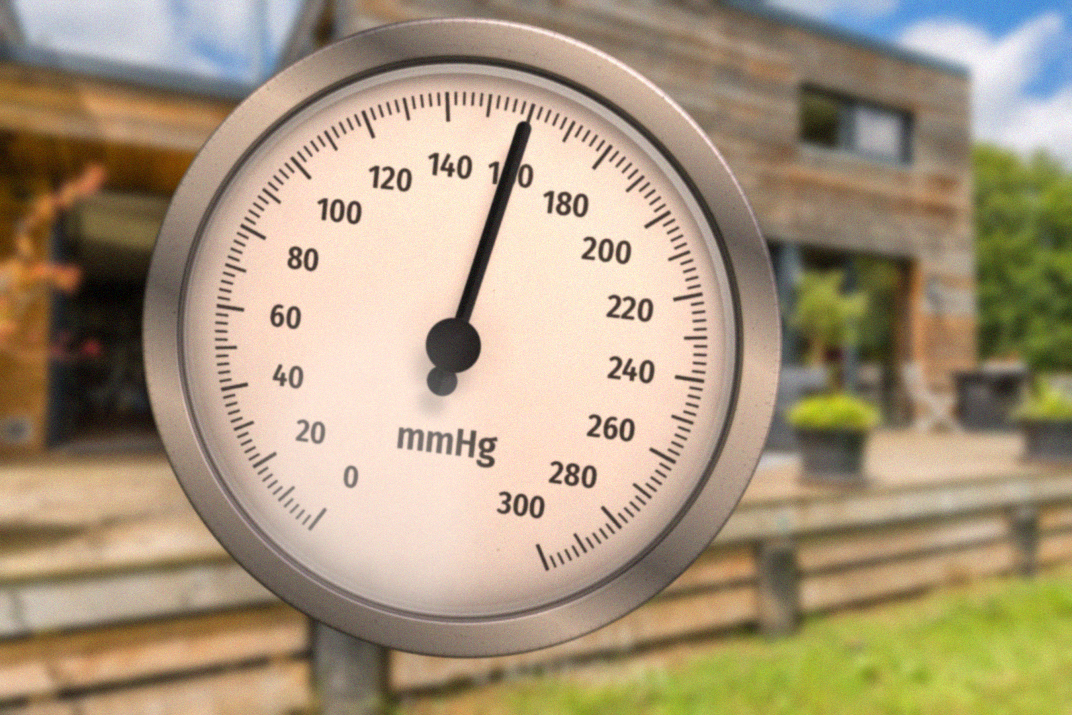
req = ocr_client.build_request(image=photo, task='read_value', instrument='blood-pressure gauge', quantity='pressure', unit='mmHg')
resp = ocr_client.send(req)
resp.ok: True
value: 160 mmHg
